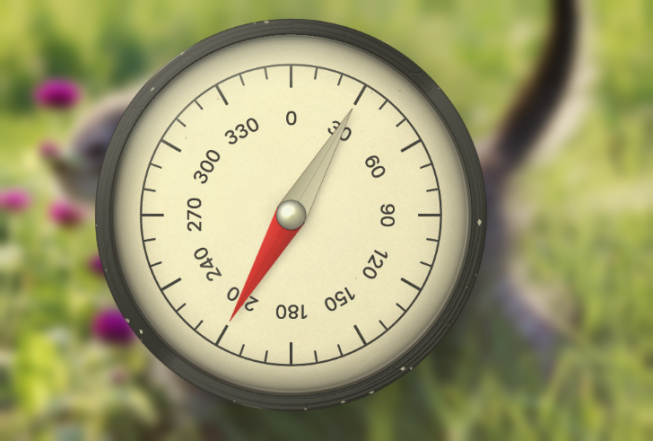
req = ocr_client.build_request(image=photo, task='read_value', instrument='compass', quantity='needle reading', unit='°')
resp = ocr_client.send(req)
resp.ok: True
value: 210 °
